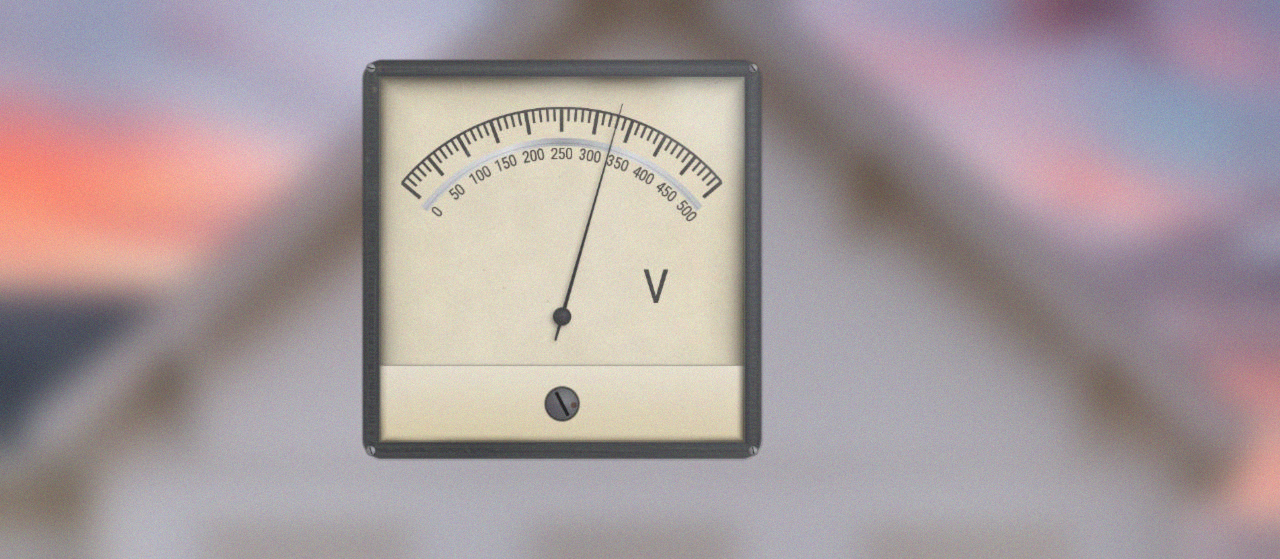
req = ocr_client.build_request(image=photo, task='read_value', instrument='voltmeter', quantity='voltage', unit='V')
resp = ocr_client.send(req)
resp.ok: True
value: 330 V
